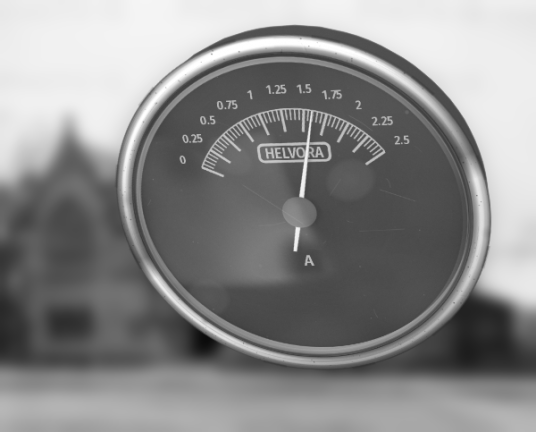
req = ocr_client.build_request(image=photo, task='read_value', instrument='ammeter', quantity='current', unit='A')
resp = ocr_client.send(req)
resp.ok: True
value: 1.6 A
